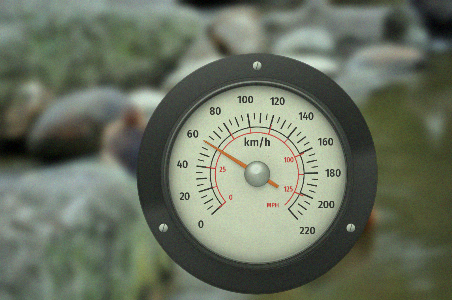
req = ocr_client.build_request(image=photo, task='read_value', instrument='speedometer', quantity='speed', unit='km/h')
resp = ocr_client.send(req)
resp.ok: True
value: 60 km/h
